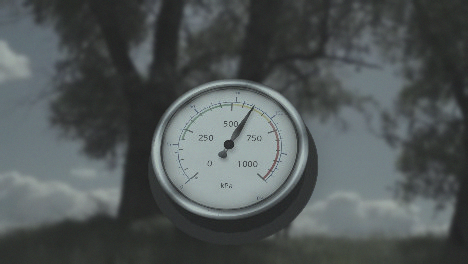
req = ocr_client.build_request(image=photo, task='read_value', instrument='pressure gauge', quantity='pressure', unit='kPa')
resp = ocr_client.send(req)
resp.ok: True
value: 600 kPa
